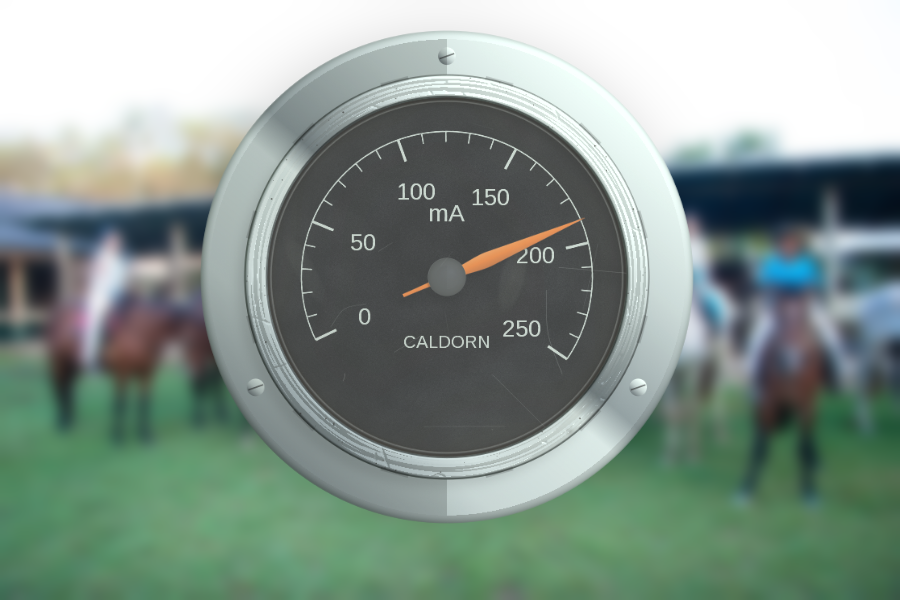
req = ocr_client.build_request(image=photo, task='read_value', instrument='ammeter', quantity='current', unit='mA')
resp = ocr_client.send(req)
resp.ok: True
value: 190 mA
